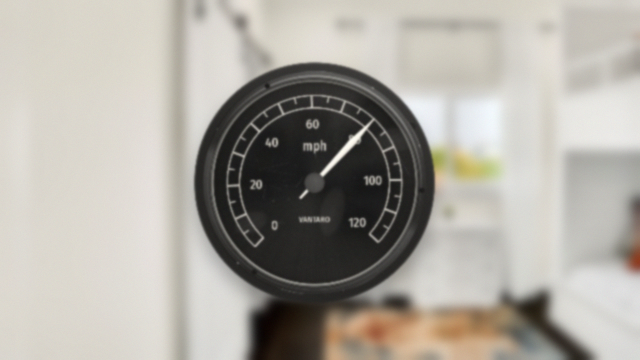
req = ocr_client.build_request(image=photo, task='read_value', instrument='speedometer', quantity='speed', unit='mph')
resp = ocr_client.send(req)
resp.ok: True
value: 80 mph
